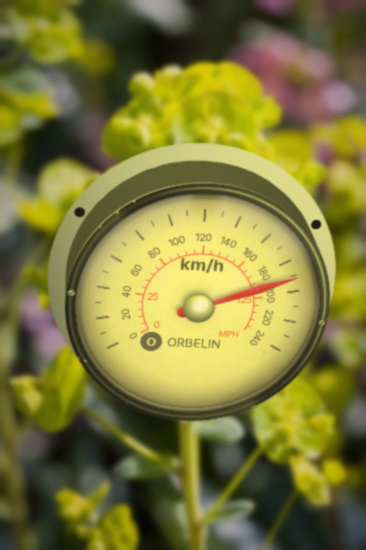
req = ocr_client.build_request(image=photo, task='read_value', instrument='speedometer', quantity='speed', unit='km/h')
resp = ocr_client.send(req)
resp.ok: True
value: 190 km/h
